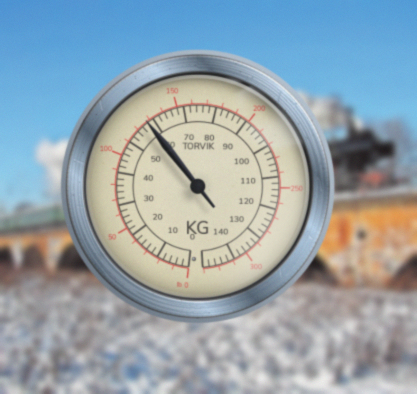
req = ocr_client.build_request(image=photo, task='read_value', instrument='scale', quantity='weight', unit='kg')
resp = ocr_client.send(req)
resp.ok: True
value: 58 kg
